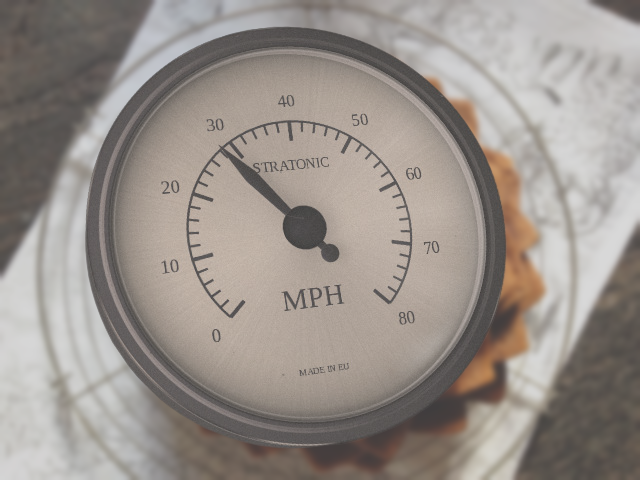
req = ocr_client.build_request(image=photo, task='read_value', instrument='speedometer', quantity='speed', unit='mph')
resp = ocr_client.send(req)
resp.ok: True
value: 28 mph
